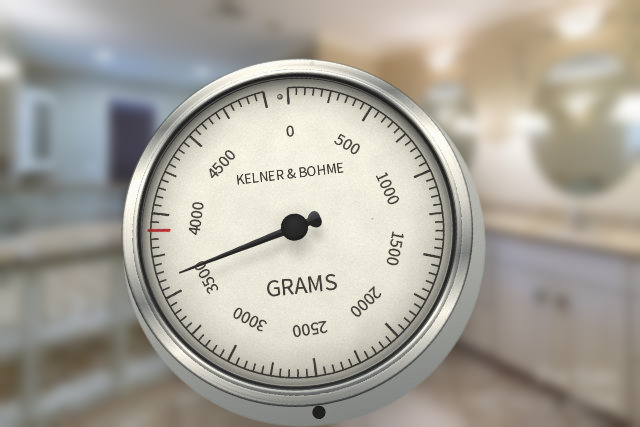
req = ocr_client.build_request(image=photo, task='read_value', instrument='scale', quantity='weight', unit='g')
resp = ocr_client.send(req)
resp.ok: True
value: 3600 g
